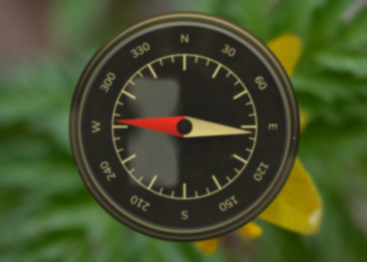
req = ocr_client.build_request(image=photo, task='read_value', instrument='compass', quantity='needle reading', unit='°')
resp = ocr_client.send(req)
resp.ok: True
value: 275 °
